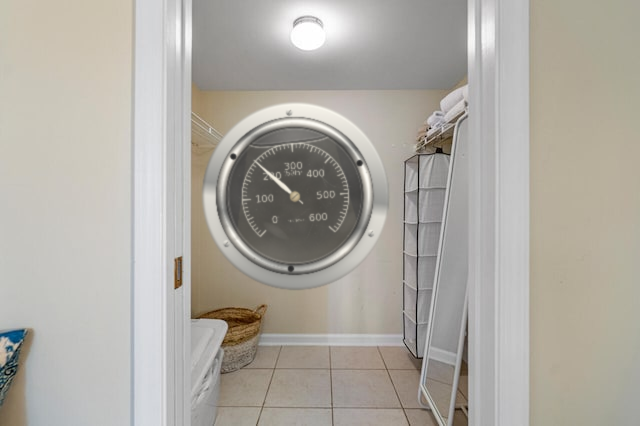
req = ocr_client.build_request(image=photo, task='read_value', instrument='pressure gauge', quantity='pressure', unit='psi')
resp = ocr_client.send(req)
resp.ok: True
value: 200 psi
